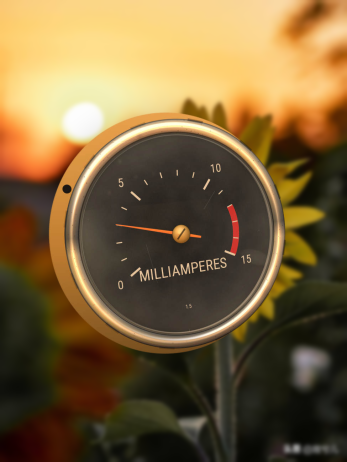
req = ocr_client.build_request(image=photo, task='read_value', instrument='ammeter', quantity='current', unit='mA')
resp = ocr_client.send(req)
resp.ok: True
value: 3 mA
